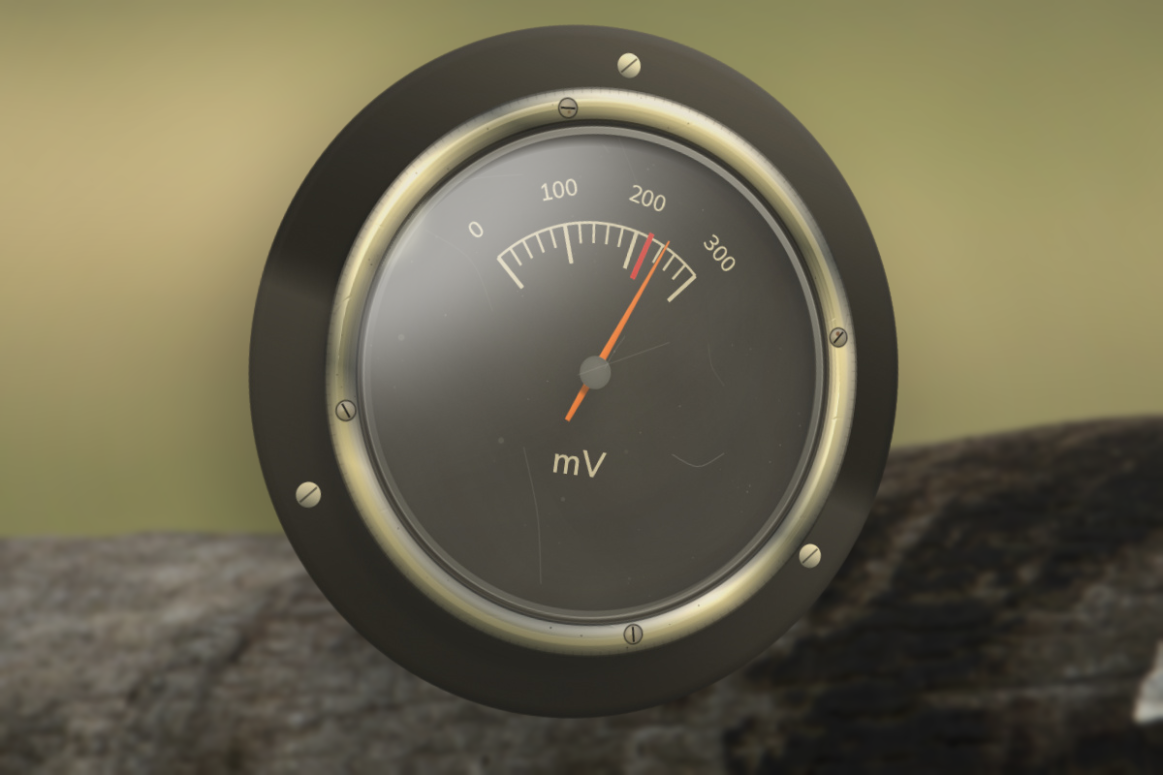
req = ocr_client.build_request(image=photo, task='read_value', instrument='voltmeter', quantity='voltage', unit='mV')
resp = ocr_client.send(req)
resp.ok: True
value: 240 mV
